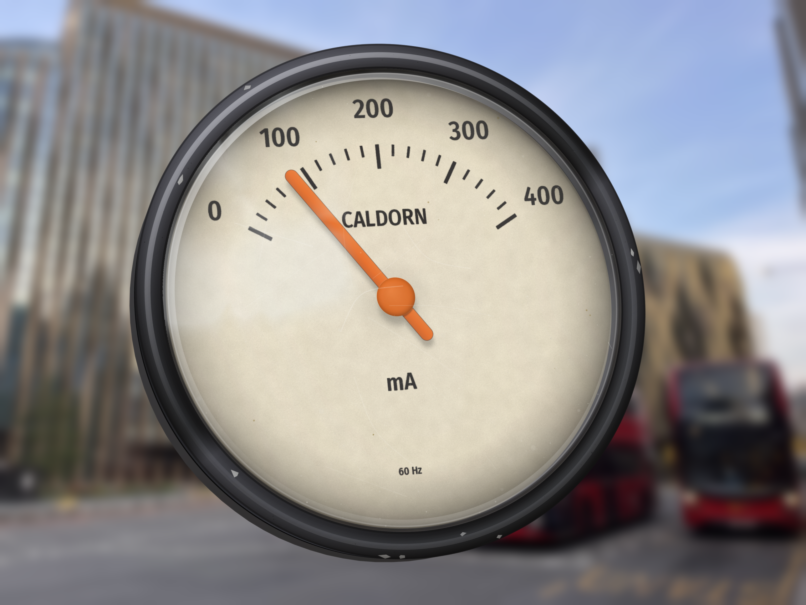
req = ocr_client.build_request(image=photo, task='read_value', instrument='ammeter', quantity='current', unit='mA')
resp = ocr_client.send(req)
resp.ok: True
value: 80 mA
